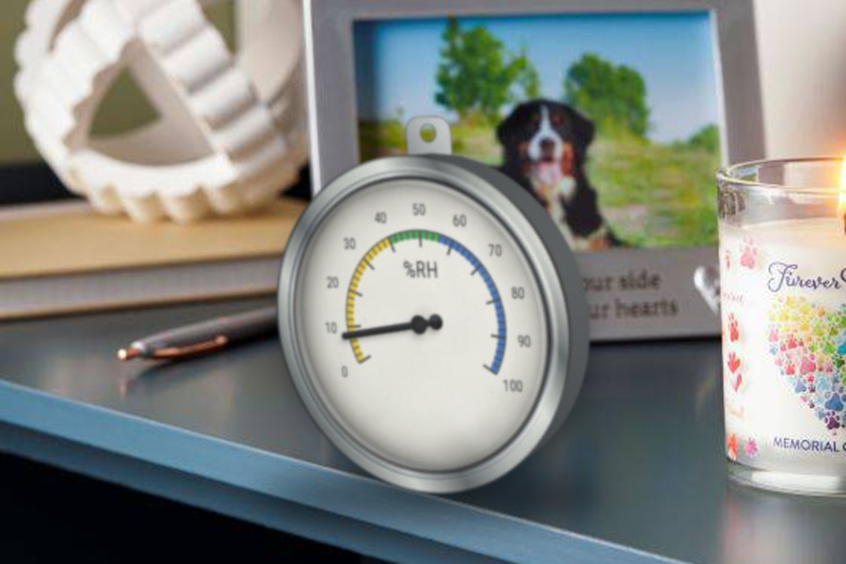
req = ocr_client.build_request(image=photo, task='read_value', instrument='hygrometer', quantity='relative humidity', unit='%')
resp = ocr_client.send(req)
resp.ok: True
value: 8 %
